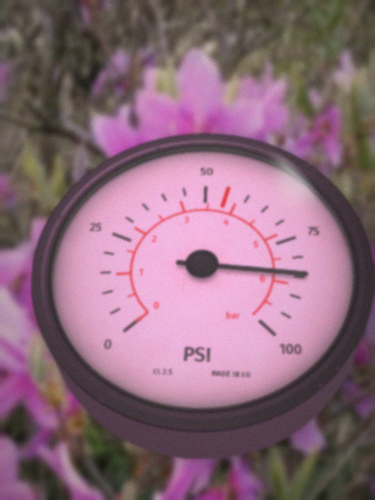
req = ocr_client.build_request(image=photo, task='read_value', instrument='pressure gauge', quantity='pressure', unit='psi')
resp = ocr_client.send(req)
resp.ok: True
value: 85 psi
